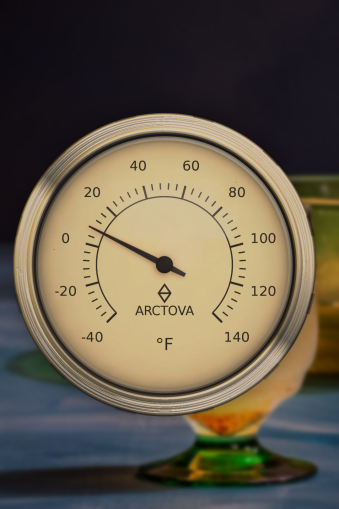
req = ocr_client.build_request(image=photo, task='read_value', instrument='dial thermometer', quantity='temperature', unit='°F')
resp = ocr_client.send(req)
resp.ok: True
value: 8 °F
